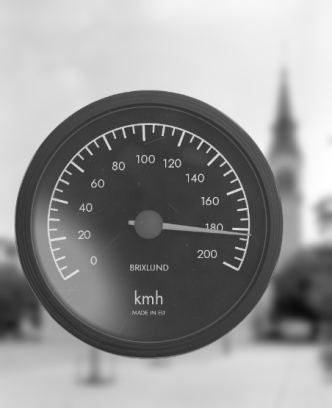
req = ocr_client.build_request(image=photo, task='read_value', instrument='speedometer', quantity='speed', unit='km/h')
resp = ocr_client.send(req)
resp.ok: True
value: 182.5 km/h
